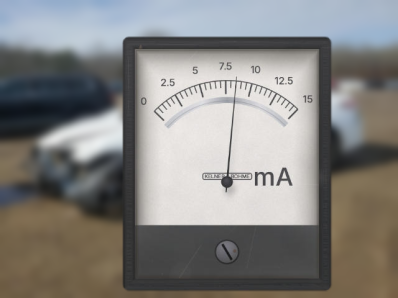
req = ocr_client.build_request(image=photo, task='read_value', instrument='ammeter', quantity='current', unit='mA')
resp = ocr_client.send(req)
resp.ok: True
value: 8.5 mA
